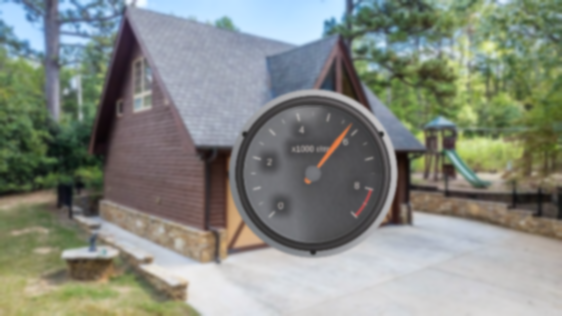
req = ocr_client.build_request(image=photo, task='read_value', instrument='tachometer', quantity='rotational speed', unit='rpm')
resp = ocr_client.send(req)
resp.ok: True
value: 5750 rpm
